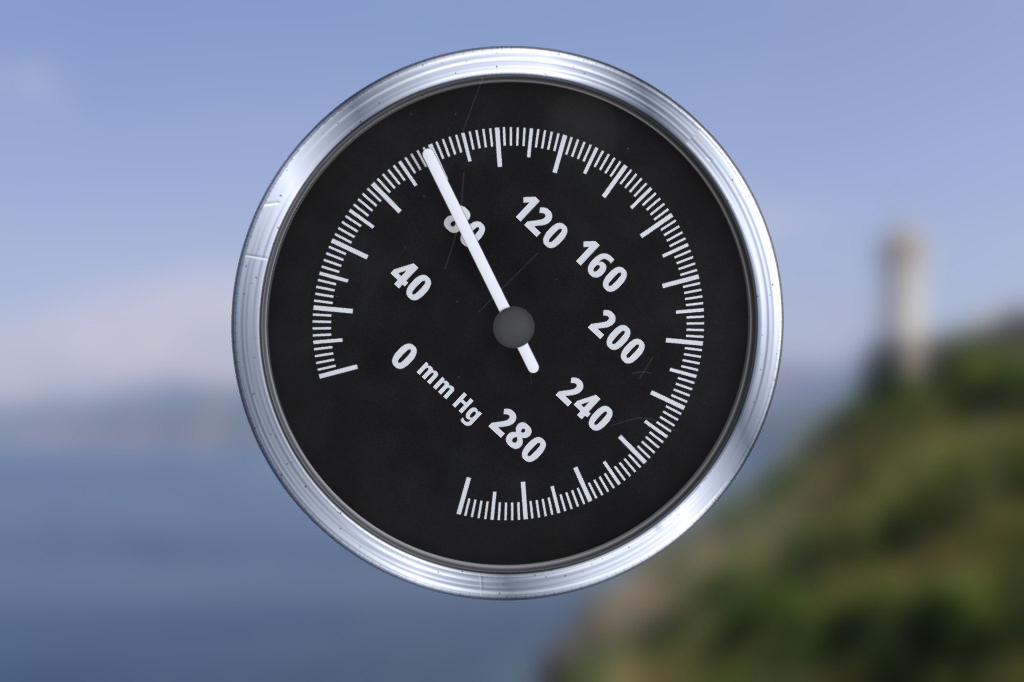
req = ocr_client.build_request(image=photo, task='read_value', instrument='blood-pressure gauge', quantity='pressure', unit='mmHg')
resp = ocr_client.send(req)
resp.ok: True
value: 78 mmHg
